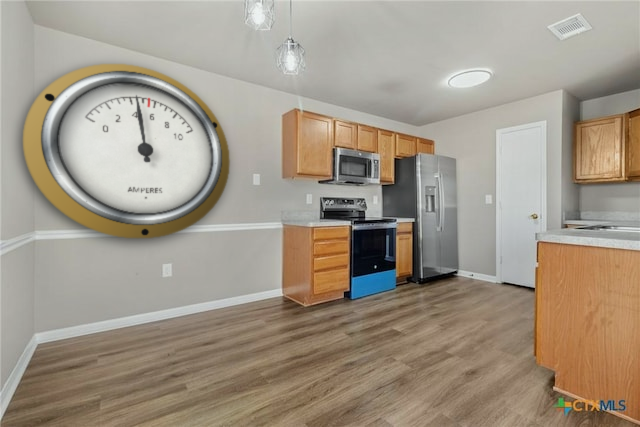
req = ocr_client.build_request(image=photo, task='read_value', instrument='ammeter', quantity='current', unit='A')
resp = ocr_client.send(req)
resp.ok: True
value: 4.5 A
